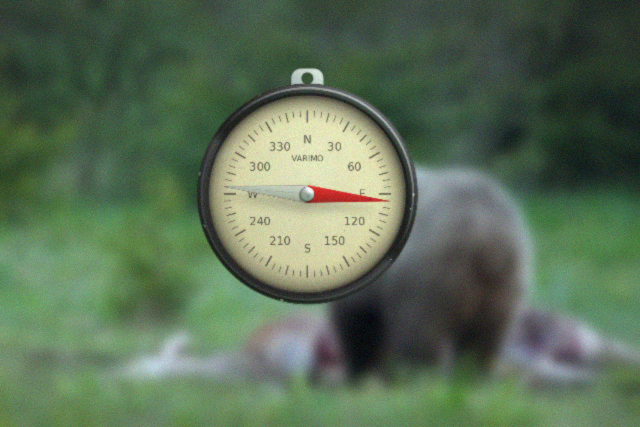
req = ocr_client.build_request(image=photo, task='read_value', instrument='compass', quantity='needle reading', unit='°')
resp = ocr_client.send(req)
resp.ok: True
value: 95 °
